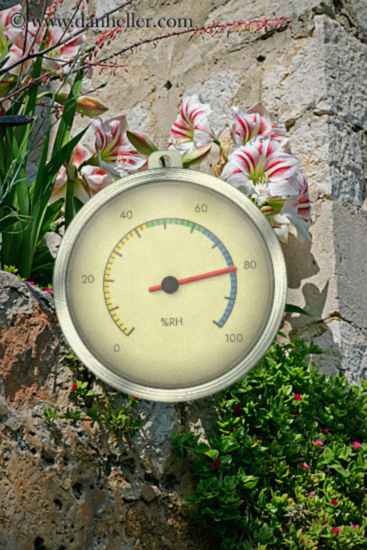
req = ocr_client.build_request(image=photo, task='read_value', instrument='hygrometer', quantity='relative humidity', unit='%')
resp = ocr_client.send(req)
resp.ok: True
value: 80 %
